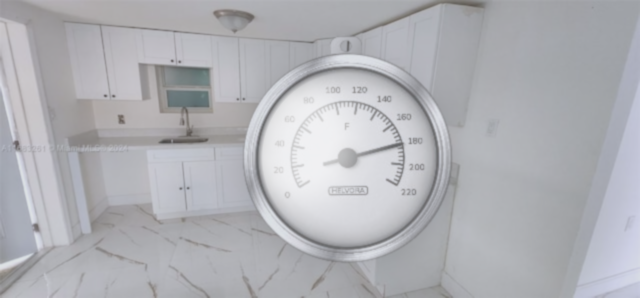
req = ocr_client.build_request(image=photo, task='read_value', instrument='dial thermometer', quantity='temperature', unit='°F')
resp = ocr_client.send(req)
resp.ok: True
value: 180 °F
